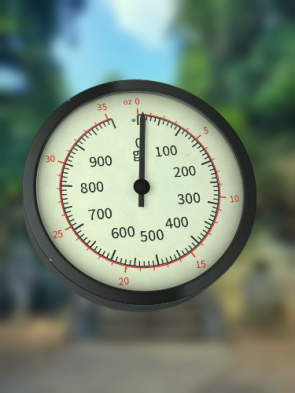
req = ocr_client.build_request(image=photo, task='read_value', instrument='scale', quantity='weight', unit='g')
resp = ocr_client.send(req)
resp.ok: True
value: 10 g
